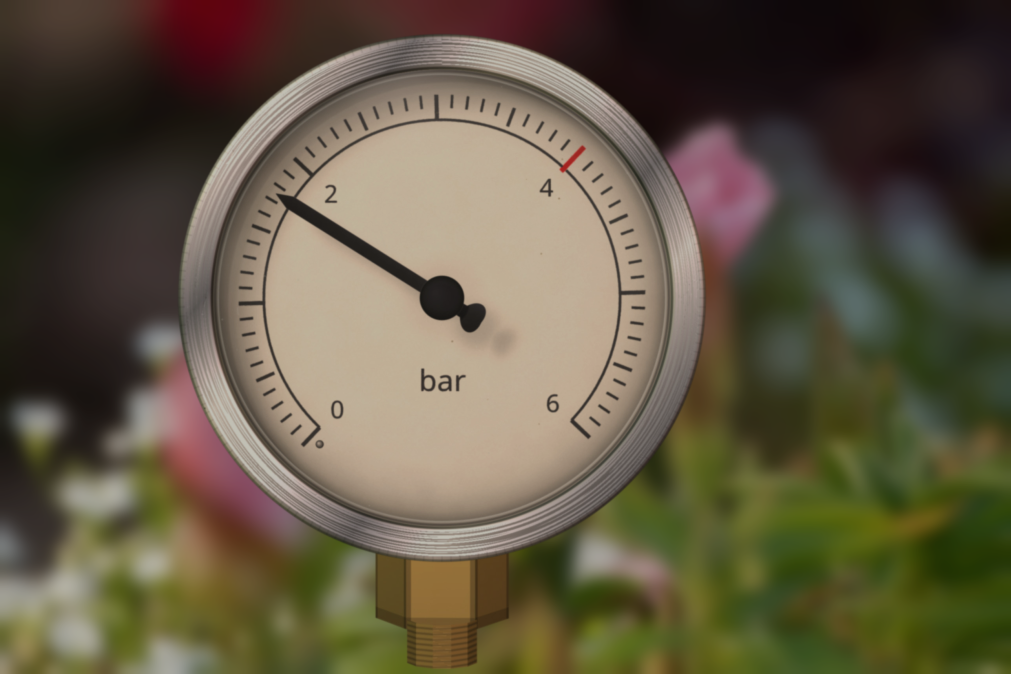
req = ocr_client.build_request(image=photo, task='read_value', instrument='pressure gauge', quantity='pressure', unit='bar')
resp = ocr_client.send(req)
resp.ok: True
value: 1.75 bar
